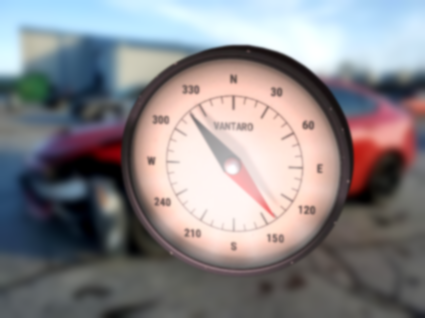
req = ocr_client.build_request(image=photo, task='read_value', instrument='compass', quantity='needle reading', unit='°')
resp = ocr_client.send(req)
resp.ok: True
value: 140 °
